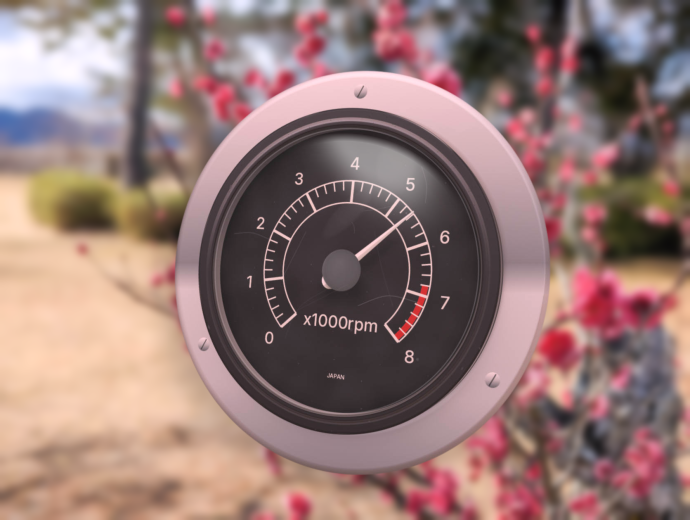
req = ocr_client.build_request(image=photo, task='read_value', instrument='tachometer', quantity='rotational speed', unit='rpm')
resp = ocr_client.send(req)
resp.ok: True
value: 5400 rpm
